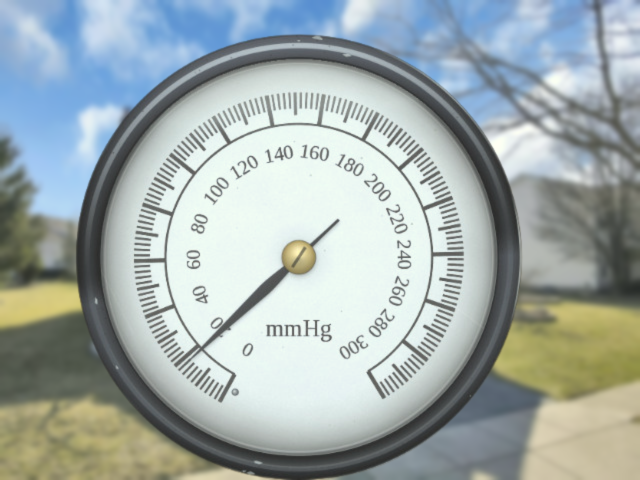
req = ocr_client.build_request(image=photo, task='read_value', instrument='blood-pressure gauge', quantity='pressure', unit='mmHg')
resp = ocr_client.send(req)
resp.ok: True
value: 18 mmHg
